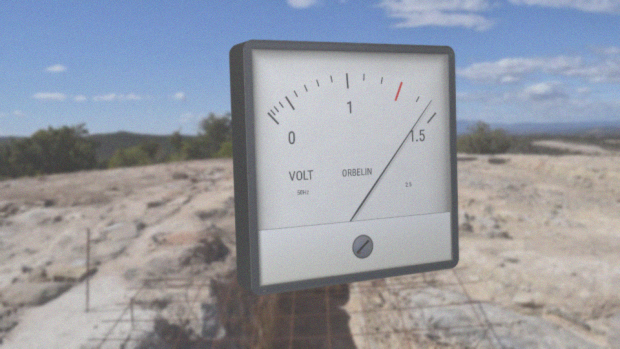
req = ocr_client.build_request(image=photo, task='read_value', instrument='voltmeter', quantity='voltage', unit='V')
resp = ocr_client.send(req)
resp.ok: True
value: 1.45 V
